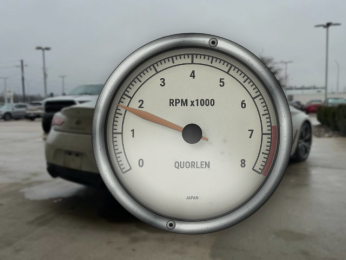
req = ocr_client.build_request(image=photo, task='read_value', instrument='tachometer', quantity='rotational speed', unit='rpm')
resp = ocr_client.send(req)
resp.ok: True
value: 1700 rpm
